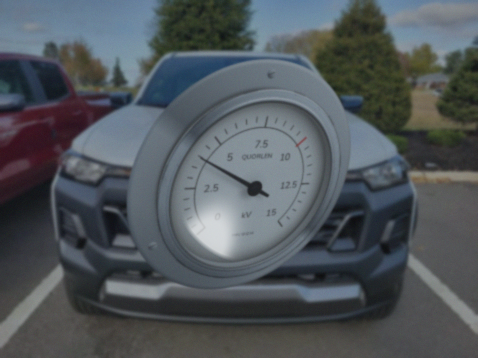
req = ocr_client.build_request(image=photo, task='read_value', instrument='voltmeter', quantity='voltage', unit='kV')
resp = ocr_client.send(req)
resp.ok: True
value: 4 kV
